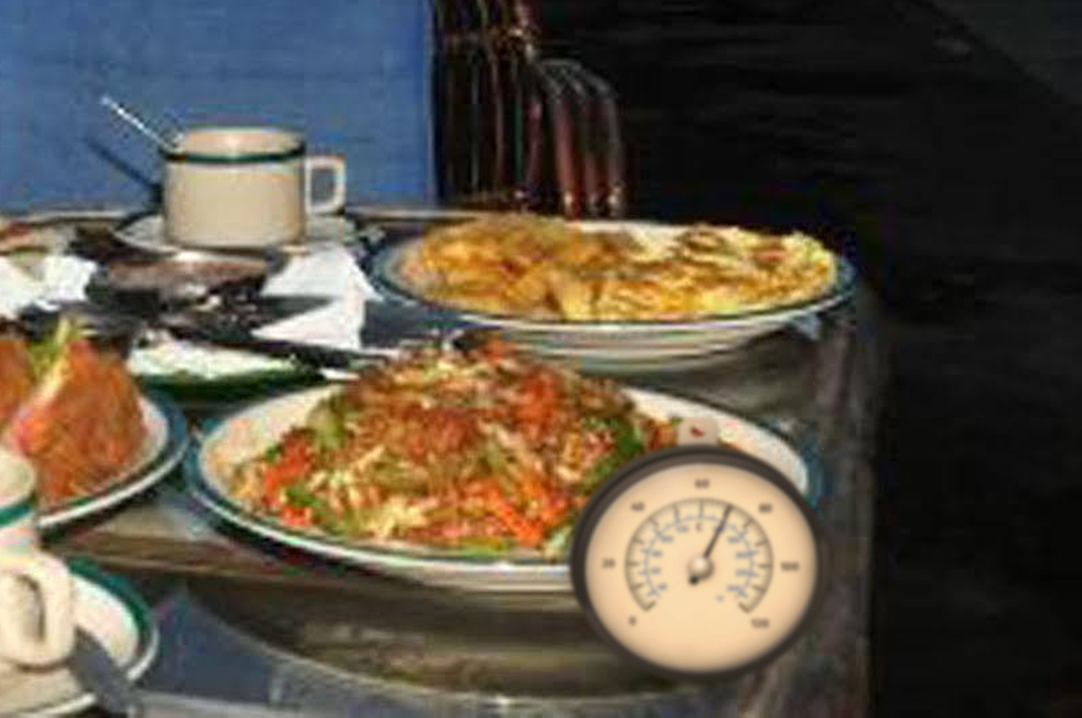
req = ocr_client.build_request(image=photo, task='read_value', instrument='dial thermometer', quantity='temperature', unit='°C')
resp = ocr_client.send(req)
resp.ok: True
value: 70 °C
